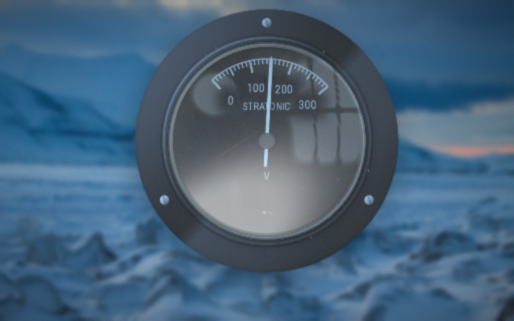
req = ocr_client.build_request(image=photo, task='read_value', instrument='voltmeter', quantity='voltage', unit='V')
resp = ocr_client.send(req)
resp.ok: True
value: 150 V
